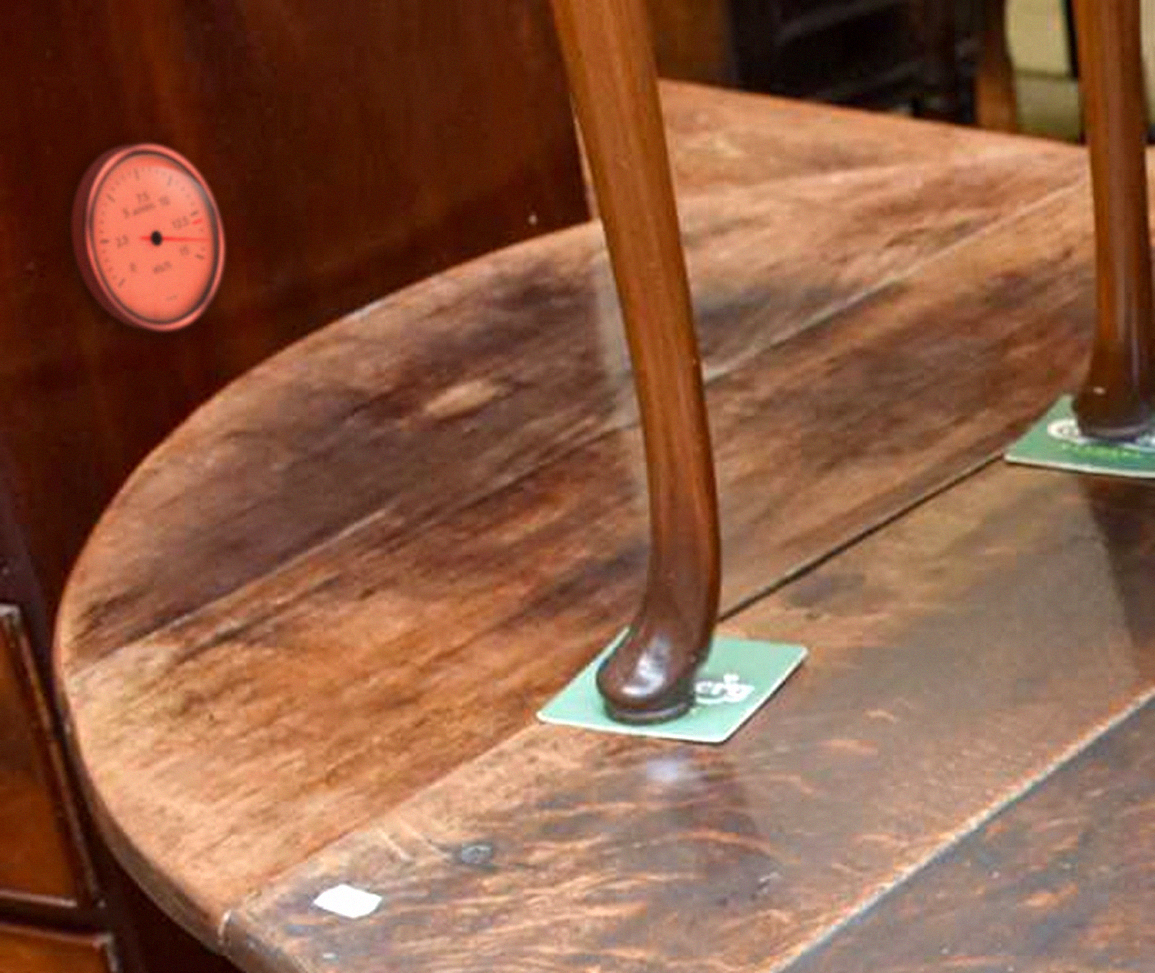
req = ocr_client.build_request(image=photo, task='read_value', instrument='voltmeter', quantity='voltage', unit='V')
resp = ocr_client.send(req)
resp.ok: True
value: 14 V
